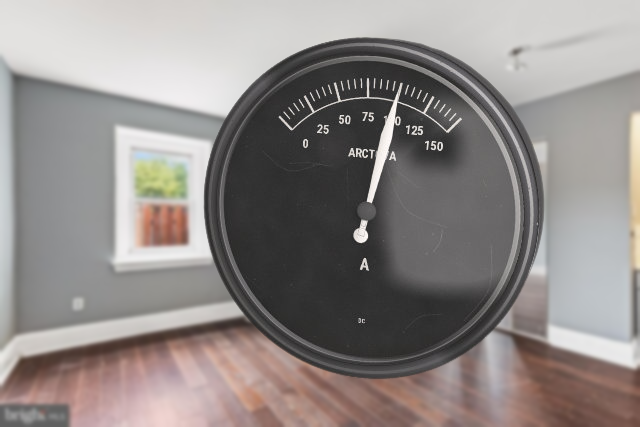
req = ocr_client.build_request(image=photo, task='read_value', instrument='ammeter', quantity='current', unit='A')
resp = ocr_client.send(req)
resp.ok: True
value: 100 A
